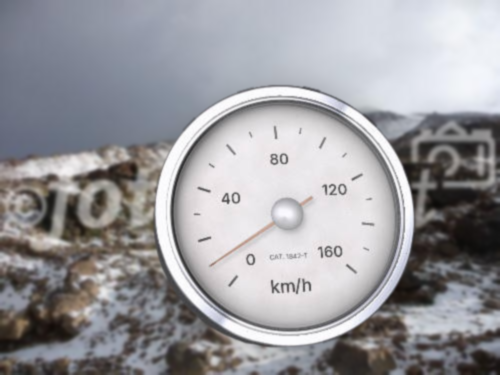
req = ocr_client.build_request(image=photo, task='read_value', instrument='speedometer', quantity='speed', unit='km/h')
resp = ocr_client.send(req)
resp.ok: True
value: 10 km/h
